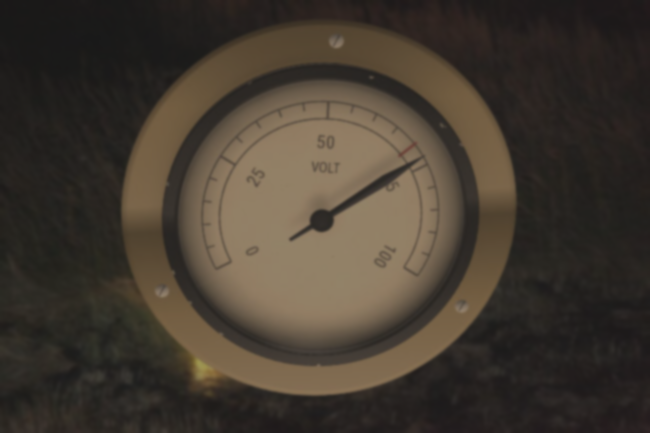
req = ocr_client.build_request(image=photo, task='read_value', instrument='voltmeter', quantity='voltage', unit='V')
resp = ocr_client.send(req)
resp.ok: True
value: 72.5 V
